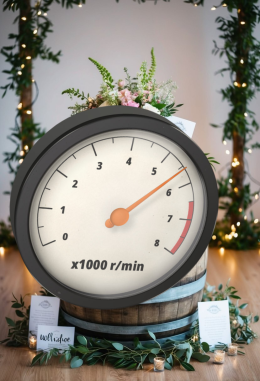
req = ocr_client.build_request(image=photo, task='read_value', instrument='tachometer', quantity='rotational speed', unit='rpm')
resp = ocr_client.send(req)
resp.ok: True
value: 5500 rpm
